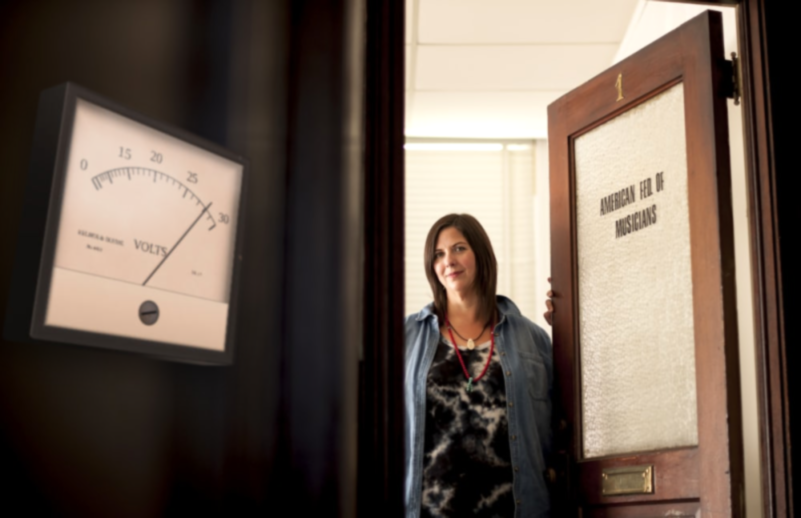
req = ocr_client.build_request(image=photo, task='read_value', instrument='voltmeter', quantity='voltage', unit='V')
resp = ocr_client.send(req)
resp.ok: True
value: 28 V
